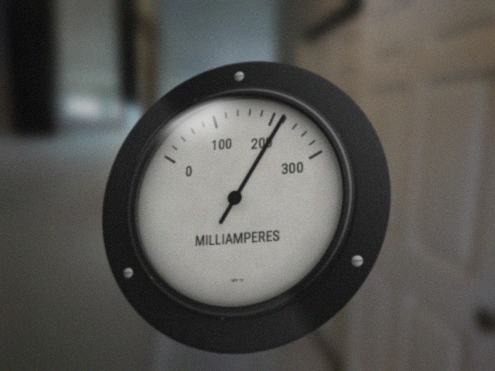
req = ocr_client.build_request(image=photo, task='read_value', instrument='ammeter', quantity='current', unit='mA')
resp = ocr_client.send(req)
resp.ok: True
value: 220 mA
